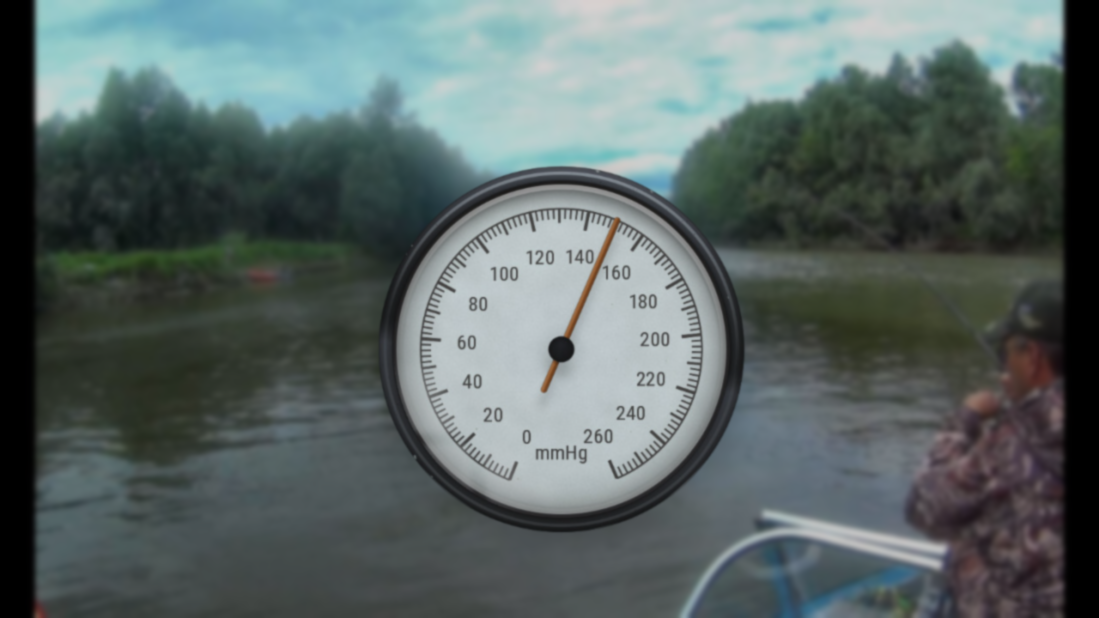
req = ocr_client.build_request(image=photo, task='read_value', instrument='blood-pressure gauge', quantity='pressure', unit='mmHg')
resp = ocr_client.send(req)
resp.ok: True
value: 150 mmHg
